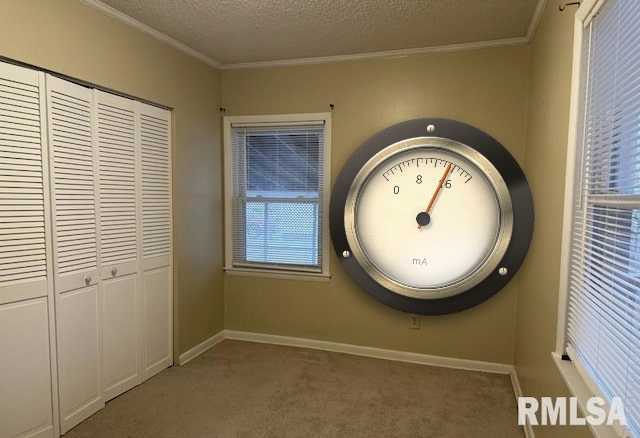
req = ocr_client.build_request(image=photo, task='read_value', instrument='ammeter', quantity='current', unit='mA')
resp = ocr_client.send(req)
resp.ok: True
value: 15 mA
